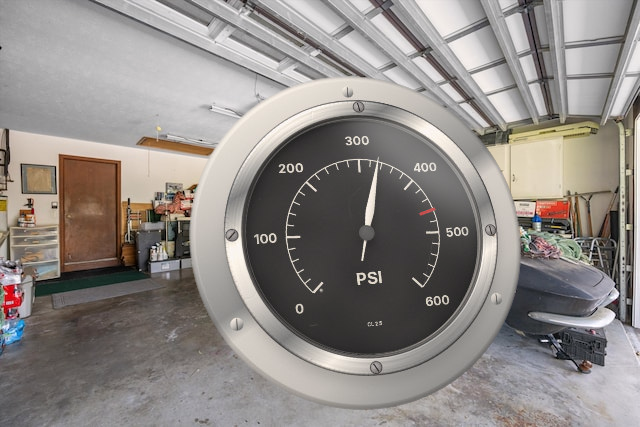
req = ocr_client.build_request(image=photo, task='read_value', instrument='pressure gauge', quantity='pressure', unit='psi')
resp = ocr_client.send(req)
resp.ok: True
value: 330 psi
